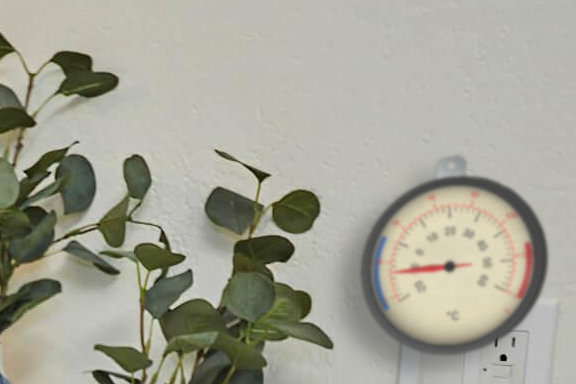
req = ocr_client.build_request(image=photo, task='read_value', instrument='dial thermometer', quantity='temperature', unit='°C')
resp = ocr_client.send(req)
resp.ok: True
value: -10 °C
